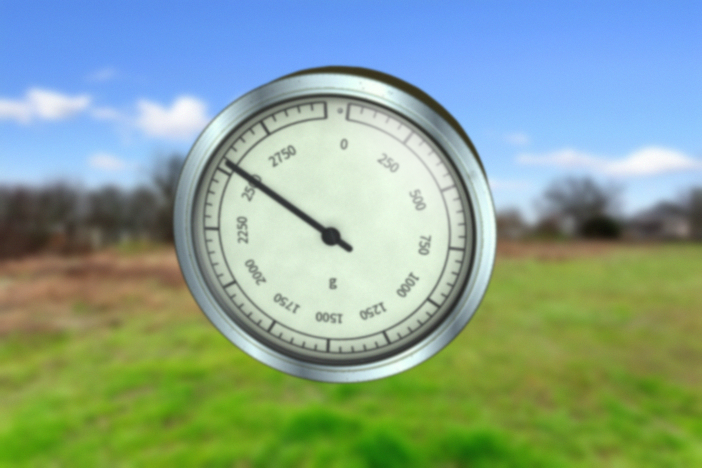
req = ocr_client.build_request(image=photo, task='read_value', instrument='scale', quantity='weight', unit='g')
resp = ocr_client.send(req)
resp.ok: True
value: 2550 g
